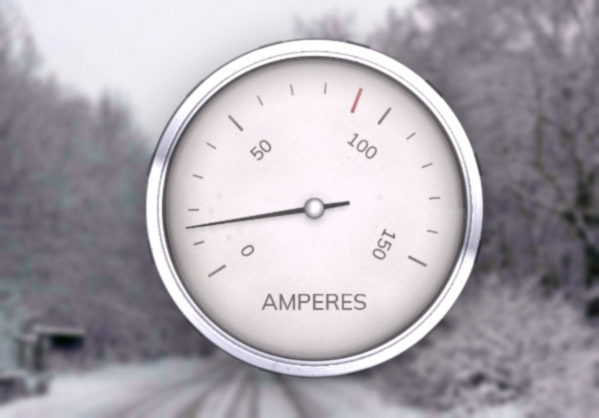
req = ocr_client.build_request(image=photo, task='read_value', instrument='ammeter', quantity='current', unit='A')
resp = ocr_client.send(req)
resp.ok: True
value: 15 A
